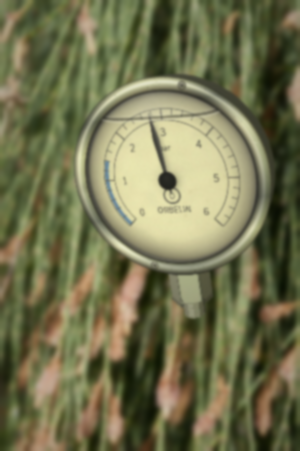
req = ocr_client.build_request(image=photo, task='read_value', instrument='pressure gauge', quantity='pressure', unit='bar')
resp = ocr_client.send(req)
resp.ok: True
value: 2.8 bar
